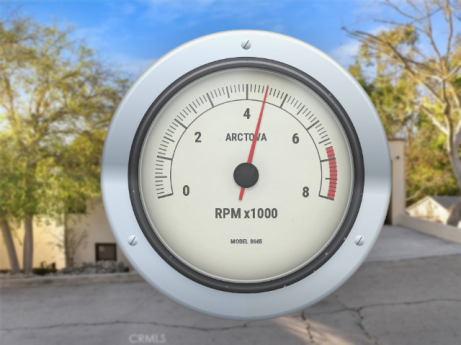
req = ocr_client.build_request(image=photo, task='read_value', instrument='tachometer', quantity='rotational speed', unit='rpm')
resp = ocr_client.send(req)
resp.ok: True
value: 4500 rpm
